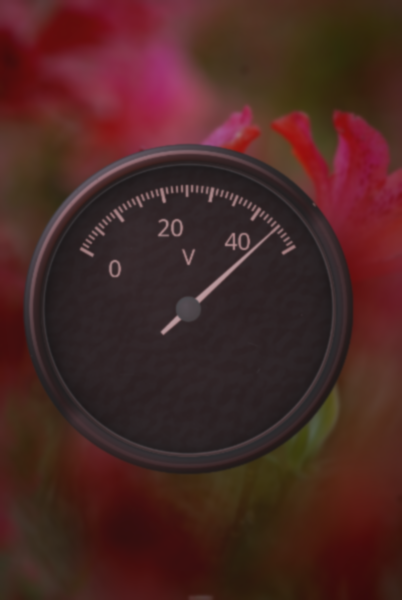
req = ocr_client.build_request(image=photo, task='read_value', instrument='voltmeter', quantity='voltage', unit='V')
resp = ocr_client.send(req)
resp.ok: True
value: 45 V
